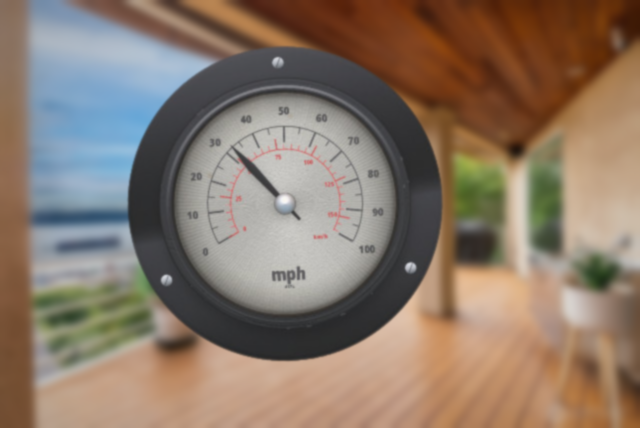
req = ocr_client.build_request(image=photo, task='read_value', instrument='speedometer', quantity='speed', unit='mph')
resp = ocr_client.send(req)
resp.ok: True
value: 32.5 mph
